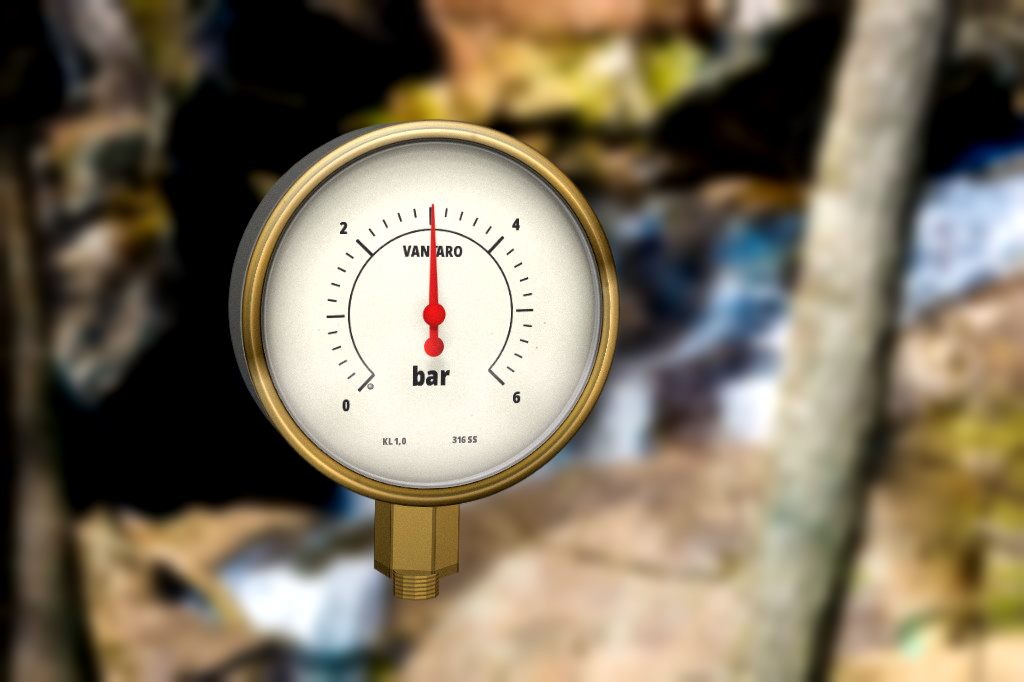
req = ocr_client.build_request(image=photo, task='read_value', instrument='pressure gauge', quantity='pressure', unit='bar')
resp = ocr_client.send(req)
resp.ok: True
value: 3 bar
